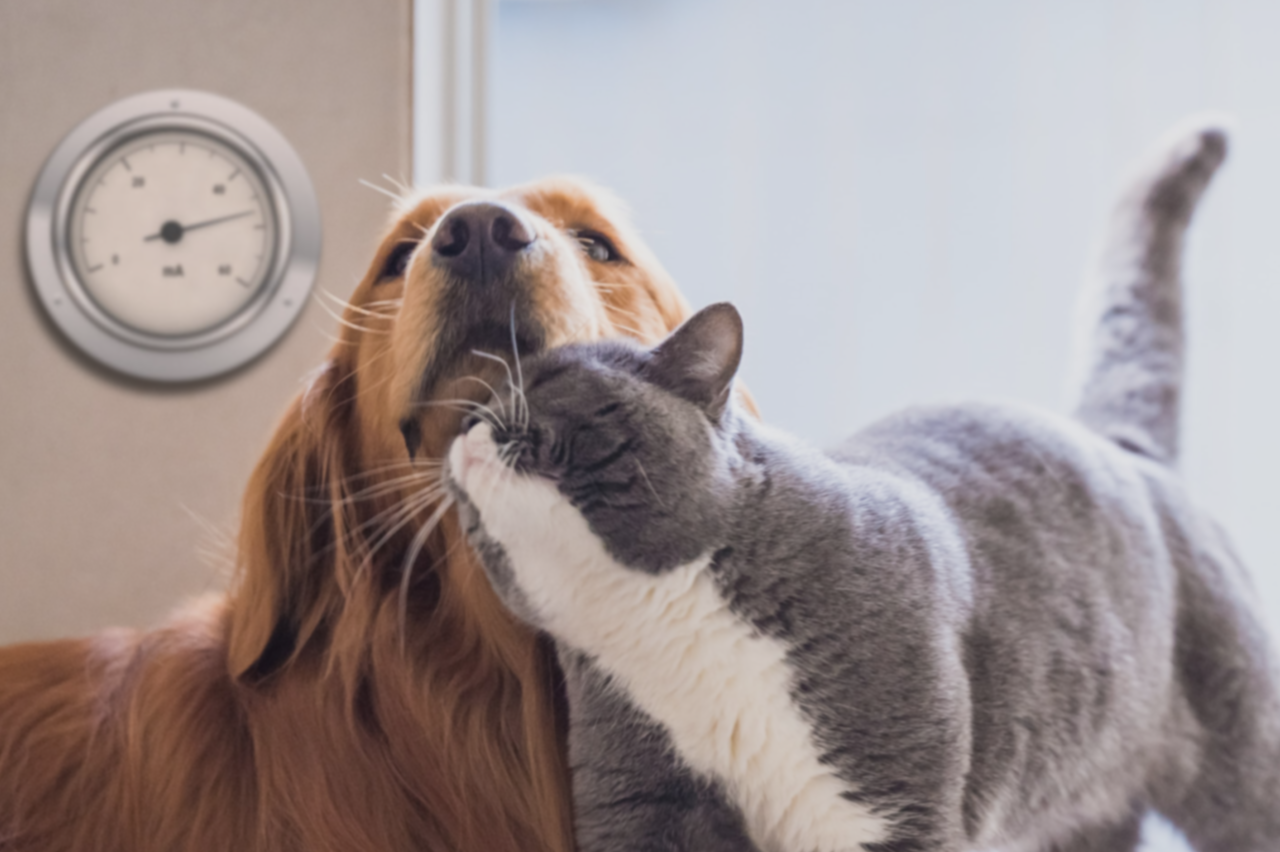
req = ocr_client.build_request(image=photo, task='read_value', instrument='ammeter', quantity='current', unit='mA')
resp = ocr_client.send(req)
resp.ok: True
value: 47.5 mA
